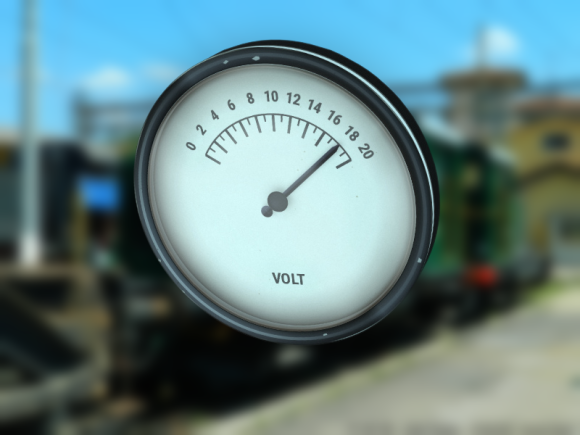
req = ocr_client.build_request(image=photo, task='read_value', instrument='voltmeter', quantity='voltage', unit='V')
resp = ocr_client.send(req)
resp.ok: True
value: 18 V
